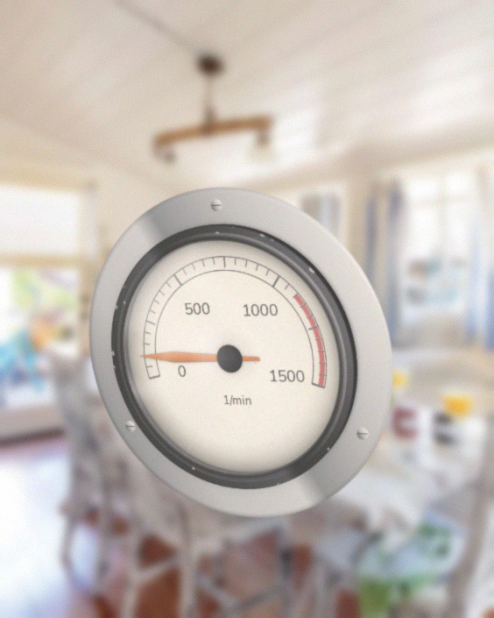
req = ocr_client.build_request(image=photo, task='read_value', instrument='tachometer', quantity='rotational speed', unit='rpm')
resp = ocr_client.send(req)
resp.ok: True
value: 100 rpm
